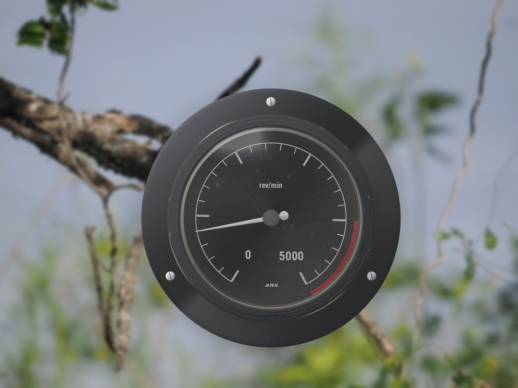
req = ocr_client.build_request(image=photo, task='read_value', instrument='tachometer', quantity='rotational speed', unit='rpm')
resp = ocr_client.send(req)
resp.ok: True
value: 800 rpm
